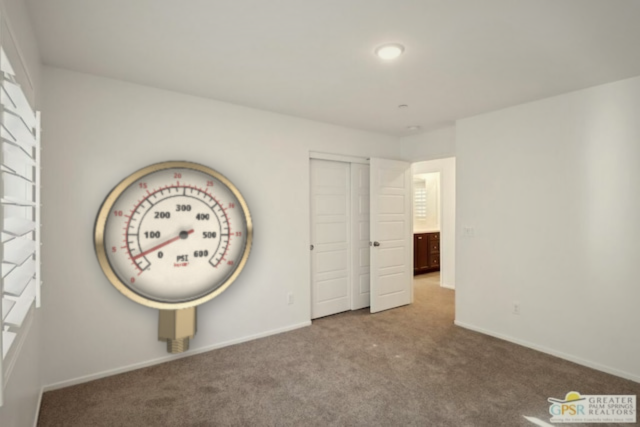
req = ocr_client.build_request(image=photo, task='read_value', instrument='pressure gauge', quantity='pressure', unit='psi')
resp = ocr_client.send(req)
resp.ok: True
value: 40 psi
